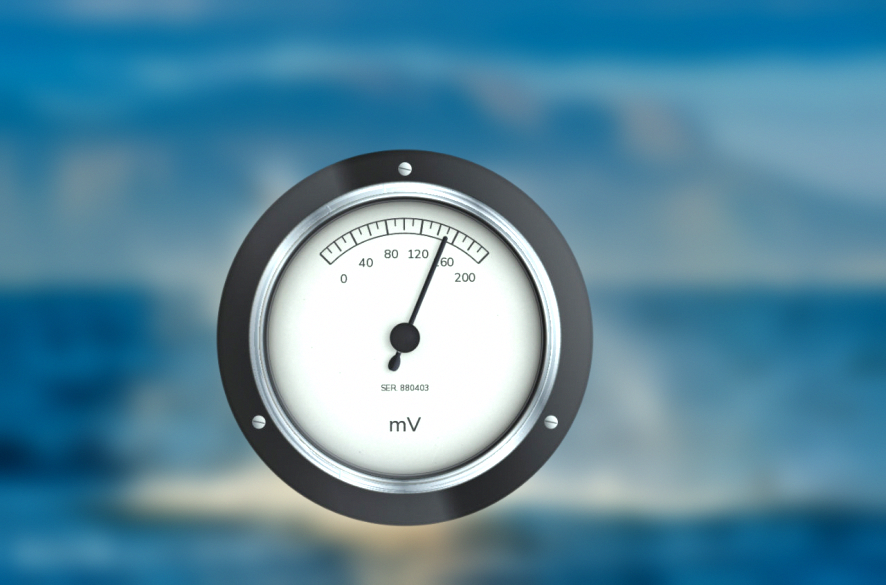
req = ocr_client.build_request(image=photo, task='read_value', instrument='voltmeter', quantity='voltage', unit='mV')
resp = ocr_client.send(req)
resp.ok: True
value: 150 mV
